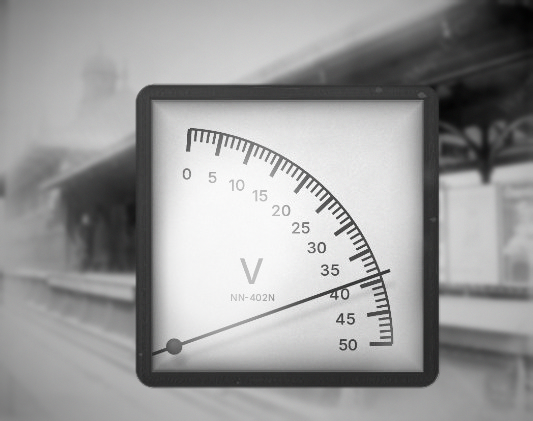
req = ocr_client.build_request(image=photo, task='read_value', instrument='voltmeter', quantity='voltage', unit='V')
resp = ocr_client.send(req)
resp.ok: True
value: 39 V
